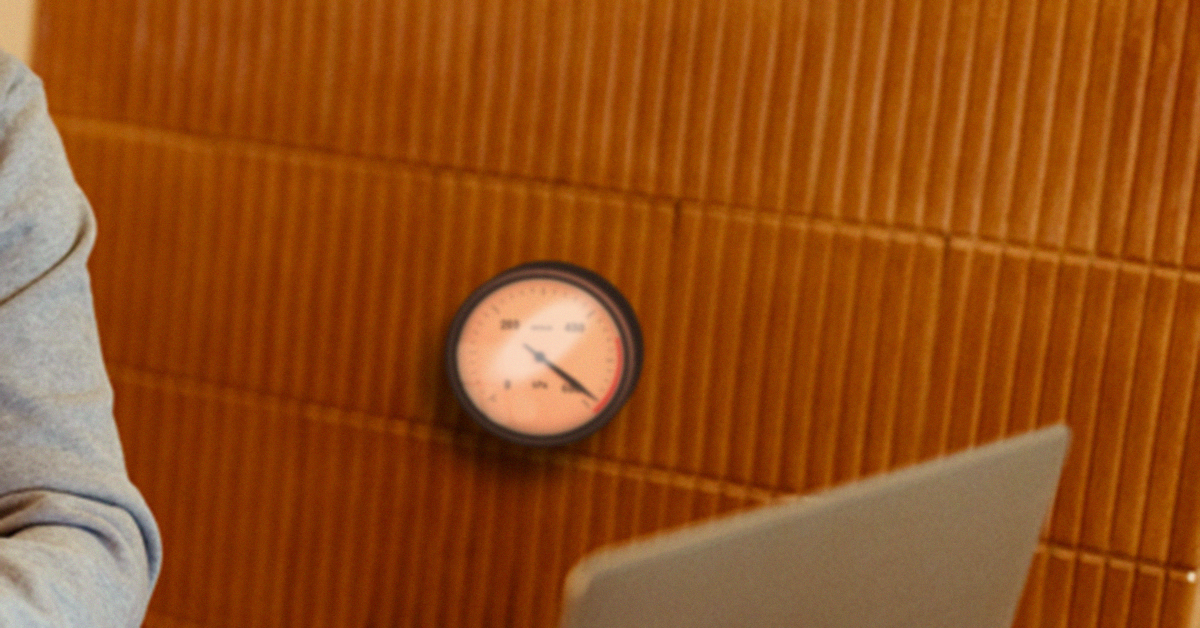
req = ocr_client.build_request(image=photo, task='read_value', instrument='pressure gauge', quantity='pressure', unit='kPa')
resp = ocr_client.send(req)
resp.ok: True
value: 580 kPa
